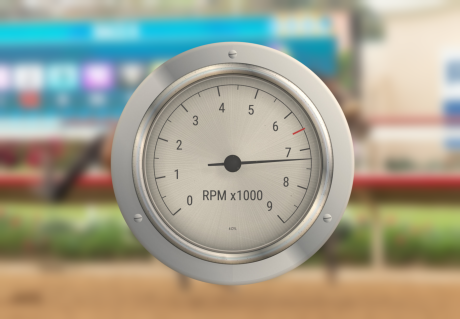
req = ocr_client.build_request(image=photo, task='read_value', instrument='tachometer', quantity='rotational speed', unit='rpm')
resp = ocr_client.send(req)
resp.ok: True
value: 7250 rpm
